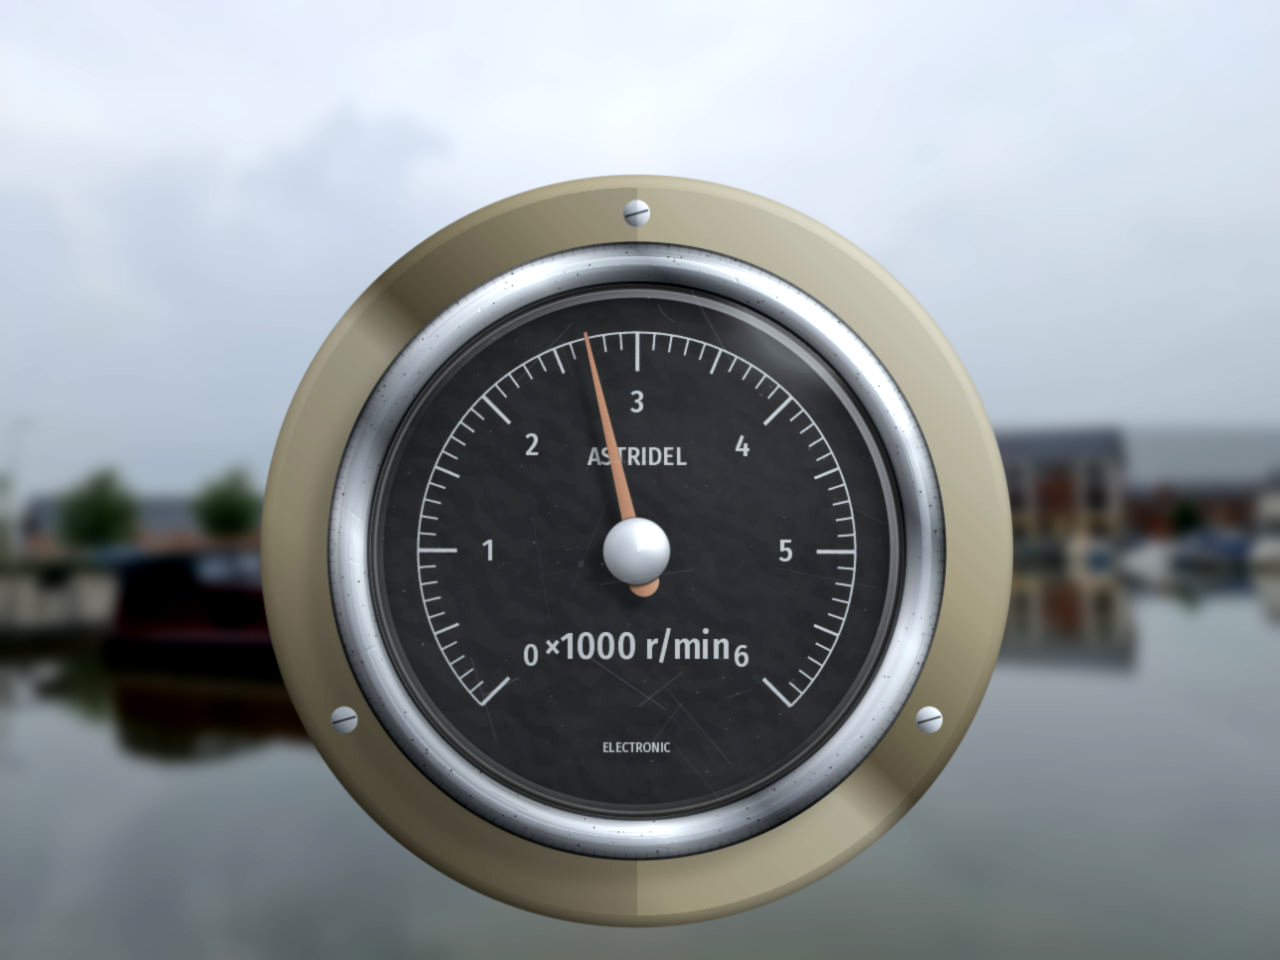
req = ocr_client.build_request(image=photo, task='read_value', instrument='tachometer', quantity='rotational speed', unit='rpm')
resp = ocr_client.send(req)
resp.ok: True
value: 2700 rpm
